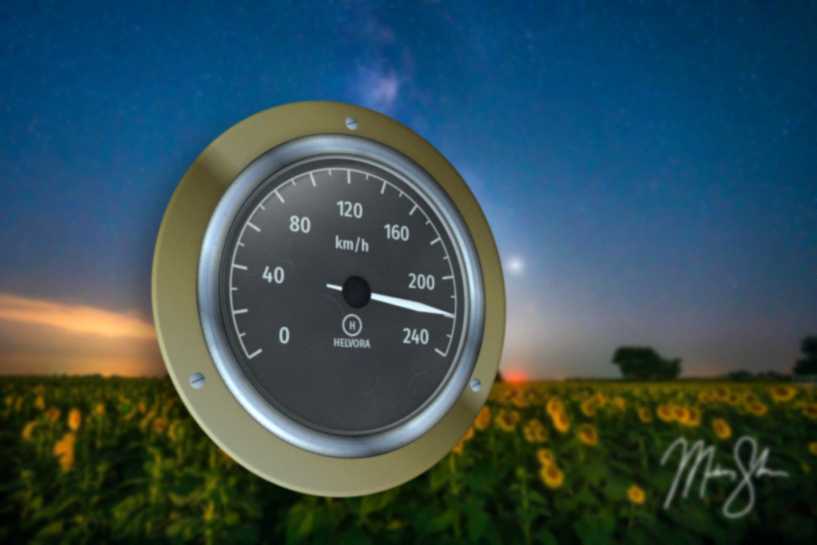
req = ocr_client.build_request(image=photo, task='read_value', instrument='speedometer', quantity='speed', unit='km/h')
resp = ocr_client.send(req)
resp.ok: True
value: 220 km/h
